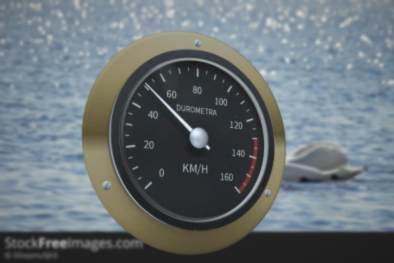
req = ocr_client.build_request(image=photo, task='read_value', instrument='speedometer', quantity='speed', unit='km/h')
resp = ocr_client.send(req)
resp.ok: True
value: 50 km/h
